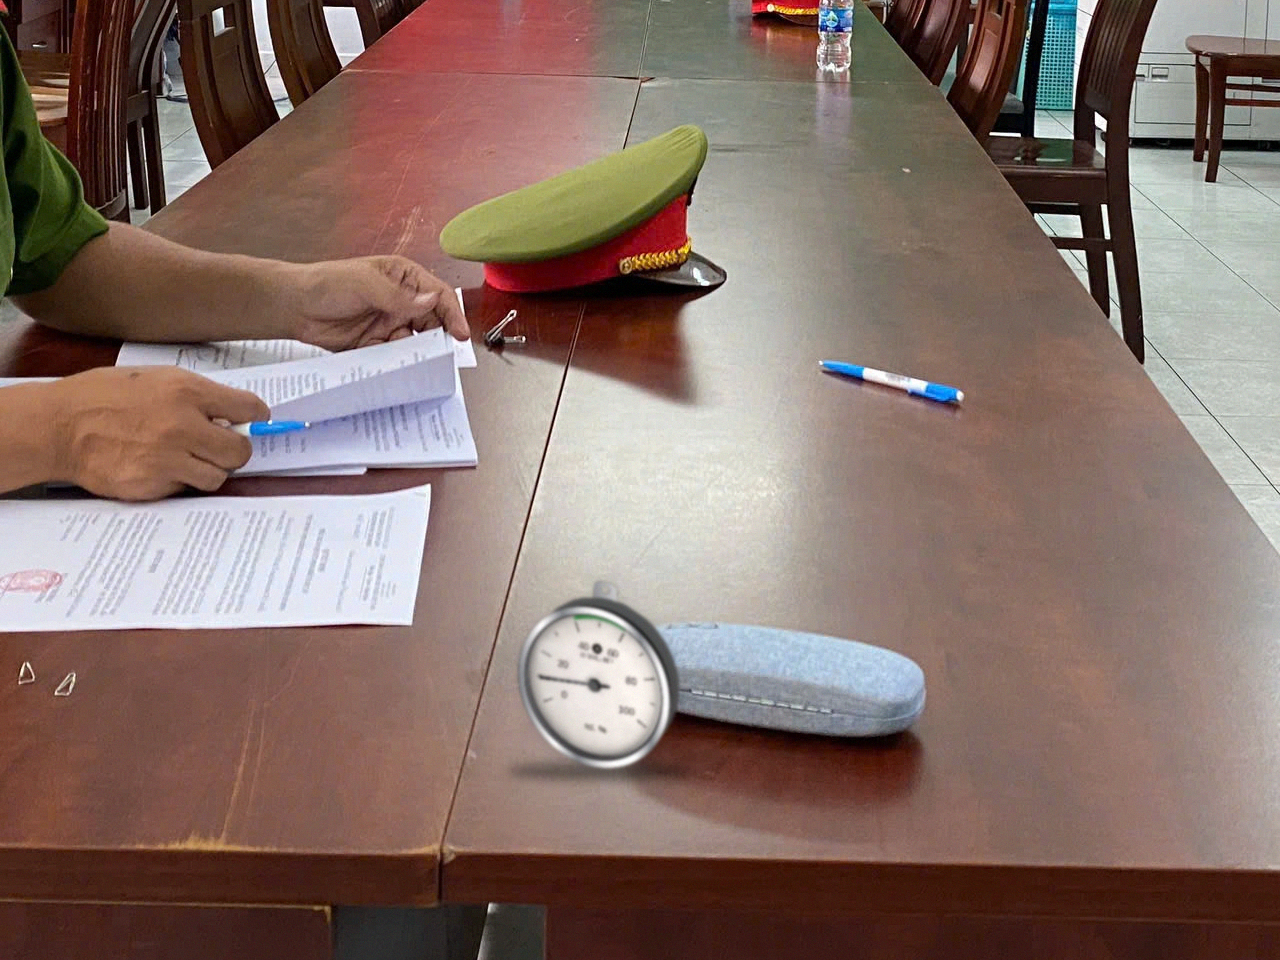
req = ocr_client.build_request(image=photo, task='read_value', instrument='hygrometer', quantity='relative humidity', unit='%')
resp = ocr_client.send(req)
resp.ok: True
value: 10 %
